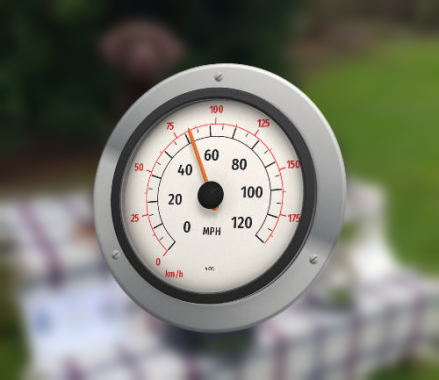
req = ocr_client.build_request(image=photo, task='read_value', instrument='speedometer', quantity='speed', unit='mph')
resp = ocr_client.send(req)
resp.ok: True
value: 52.5 mph
